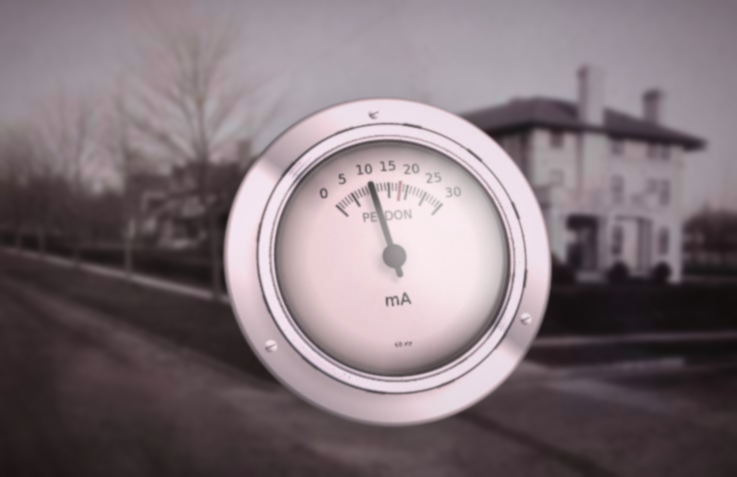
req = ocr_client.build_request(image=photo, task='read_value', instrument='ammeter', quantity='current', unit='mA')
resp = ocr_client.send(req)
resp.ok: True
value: 10 mA
